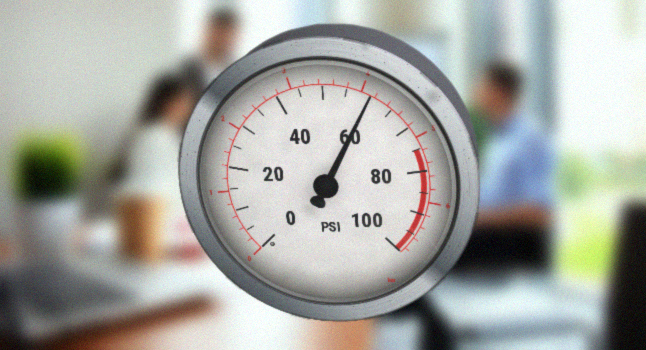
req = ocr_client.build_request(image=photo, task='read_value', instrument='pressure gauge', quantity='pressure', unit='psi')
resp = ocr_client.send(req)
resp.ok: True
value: 60 psi
